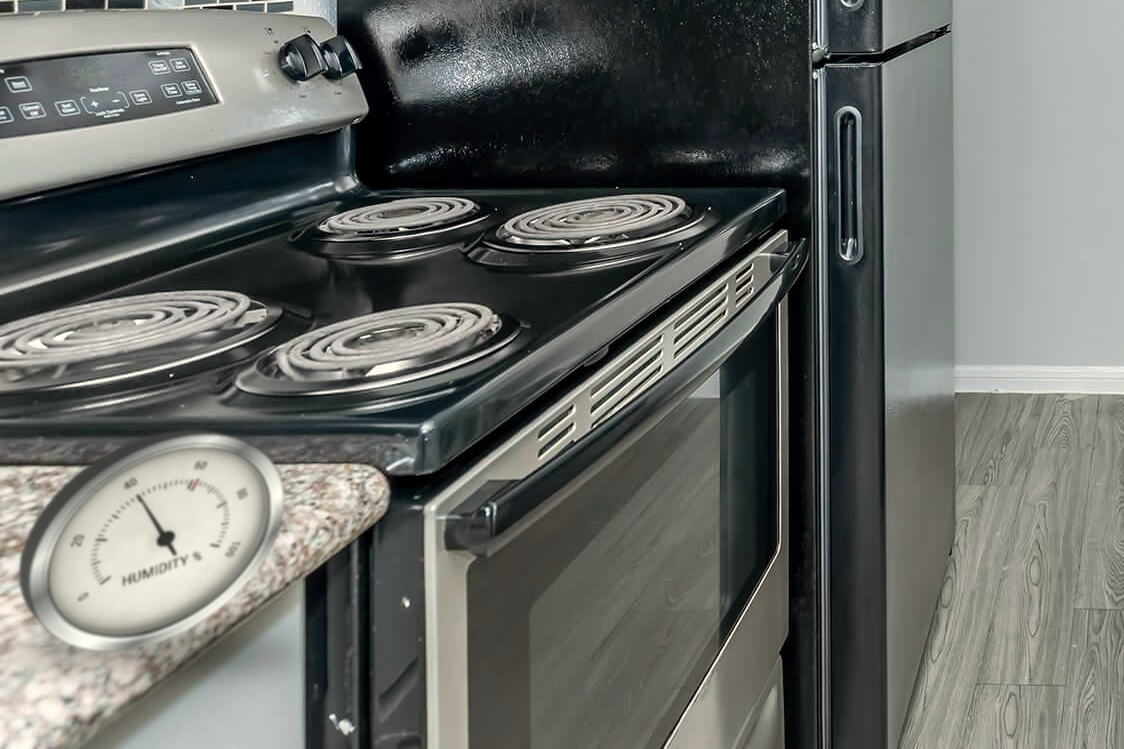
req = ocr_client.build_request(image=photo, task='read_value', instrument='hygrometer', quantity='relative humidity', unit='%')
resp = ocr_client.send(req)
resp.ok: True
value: 40 %
